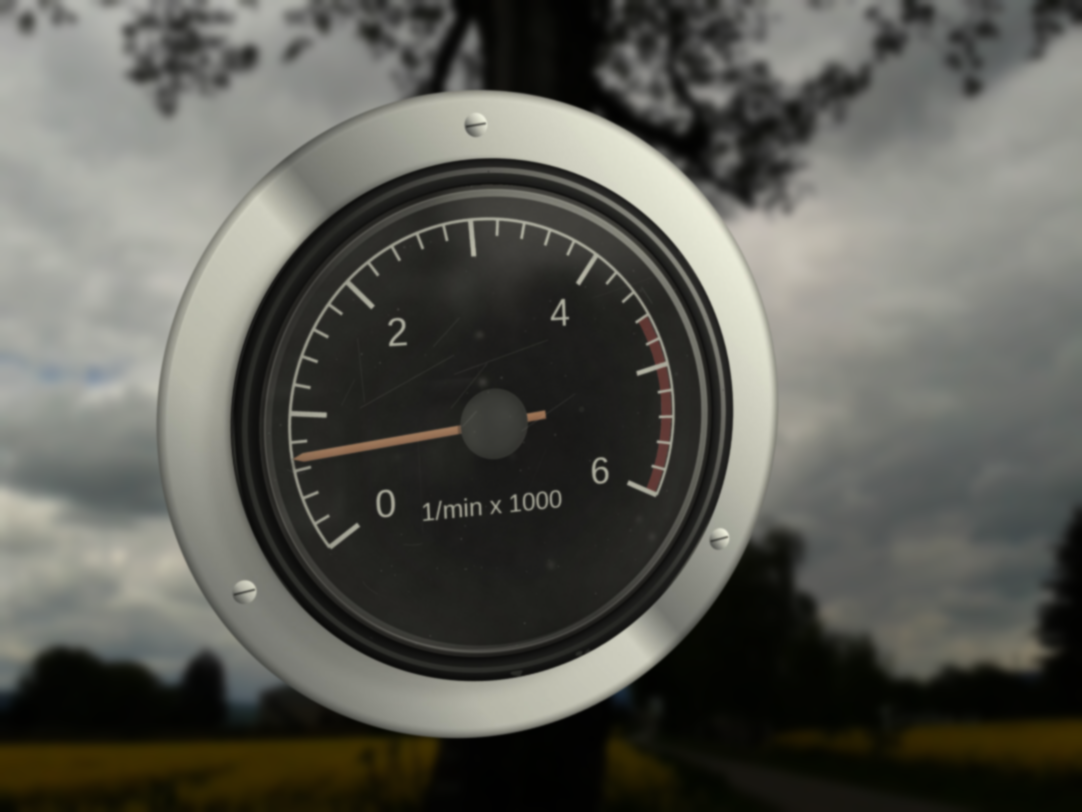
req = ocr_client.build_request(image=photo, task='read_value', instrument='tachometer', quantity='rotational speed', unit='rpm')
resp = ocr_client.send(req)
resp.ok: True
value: 700 rpm
